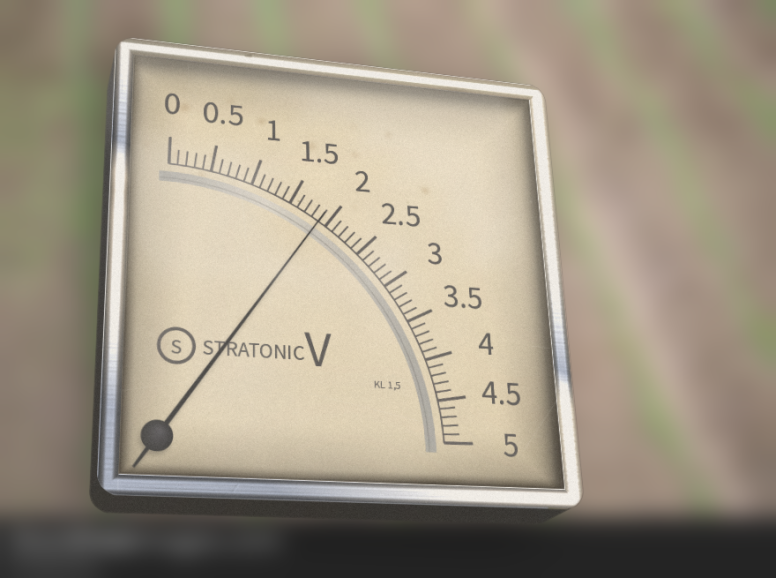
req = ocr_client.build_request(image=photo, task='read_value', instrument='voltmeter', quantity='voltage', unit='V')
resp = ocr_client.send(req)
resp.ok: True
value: 1.9 V
